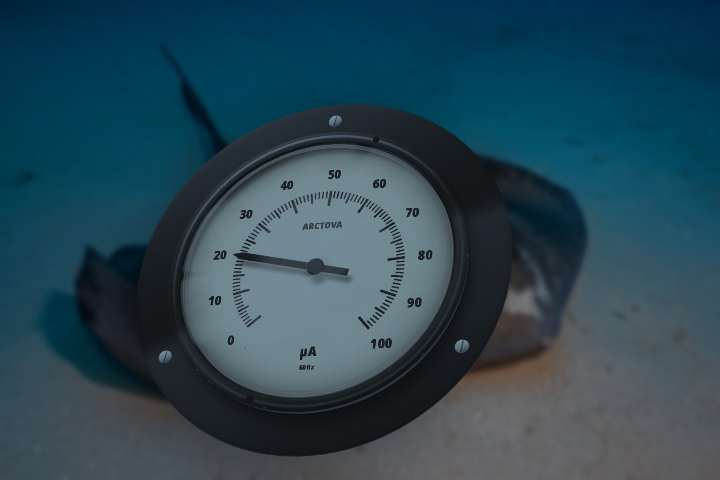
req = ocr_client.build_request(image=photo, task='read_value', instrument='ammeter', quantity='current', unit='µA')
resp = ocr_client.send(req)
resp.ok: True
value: 20 µA
